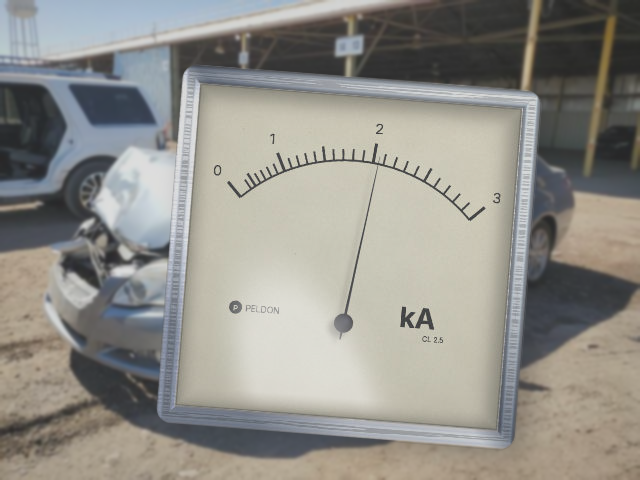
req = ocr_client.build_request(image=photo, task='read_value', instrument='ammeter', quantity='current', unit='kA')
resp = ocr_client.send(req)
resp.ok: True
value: 2.05 kA
